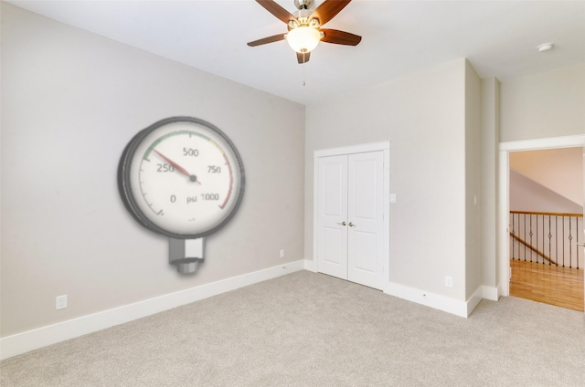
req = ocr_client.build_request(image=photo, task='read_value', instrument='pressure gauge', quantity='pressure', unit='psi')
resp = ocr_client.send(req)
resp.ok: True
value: 300 psi
